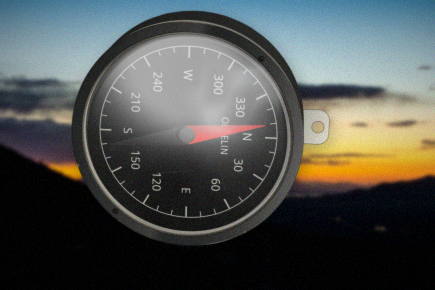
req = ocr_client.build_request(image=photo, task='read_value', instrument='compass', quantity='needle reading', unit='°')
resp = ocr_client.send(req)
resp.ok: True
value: 350 °
